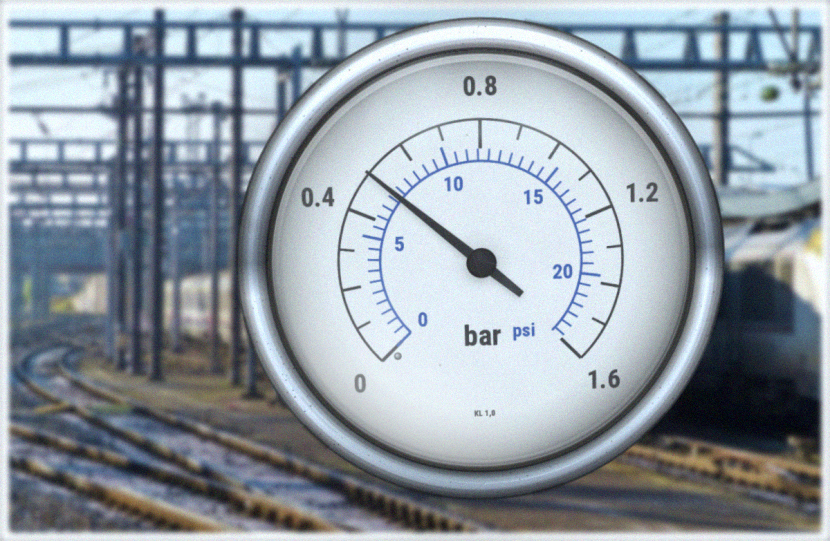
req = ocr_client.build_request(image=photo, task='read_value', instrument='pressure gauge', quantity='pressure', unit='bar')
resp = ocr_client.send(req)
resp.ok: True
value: 0.5 bar
